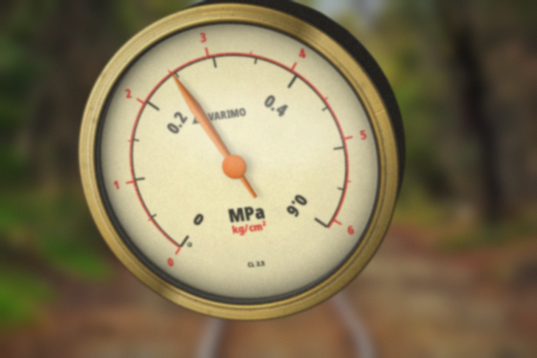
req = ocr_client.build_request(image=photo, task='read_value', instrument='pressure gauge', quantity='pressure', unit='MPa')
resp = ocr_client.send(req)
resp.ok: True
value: 0.25 MPa
